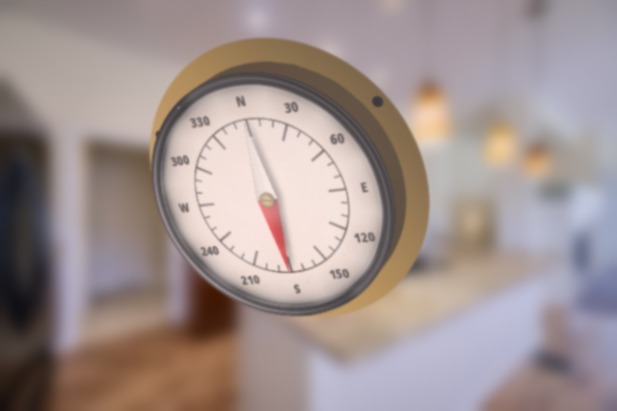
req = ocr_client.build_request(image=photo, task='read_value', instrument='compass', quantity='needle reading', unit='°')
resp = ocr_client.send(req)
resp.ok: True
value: 180 °
